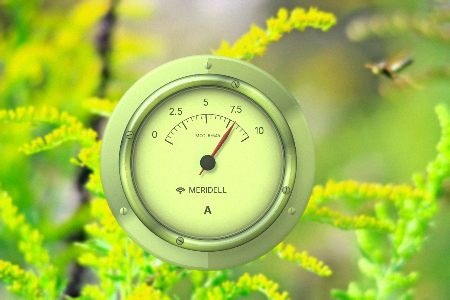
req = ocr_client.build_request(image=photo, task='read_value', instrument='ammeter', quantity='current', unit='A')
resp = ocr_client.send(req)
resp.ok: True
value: 8 A
